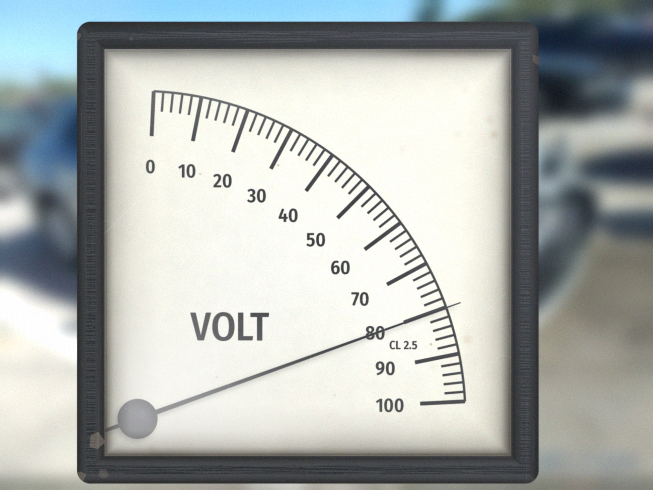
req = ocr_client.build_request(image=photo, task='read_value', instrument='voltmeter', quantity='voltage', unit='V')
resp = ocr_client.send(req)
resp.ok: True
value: 80 V
